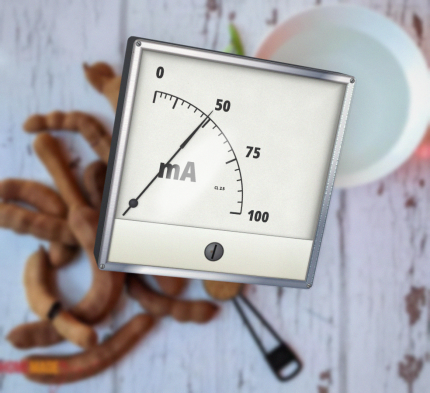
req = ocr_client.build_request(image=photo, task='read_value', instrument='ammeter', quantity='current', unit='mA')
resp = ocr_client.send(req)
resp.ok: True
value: 47.5 mA
